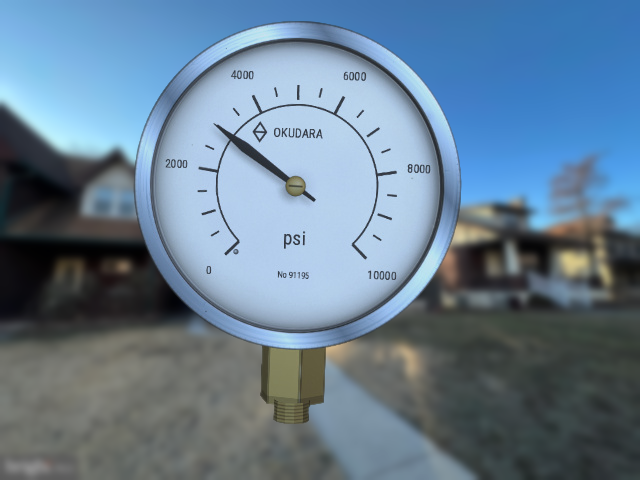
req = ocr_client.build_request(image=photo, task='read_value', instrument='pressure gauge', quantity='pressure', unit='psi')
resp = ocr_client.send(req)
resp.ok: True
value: 3000 psi
